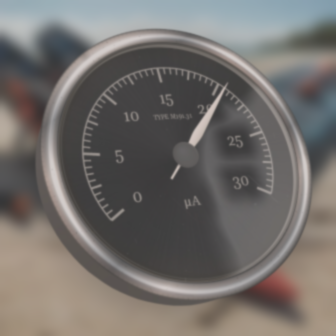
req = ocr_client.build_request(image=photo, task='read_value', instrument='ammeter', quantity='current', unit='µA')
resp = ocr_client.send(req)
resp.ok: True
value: 20.5 µA
